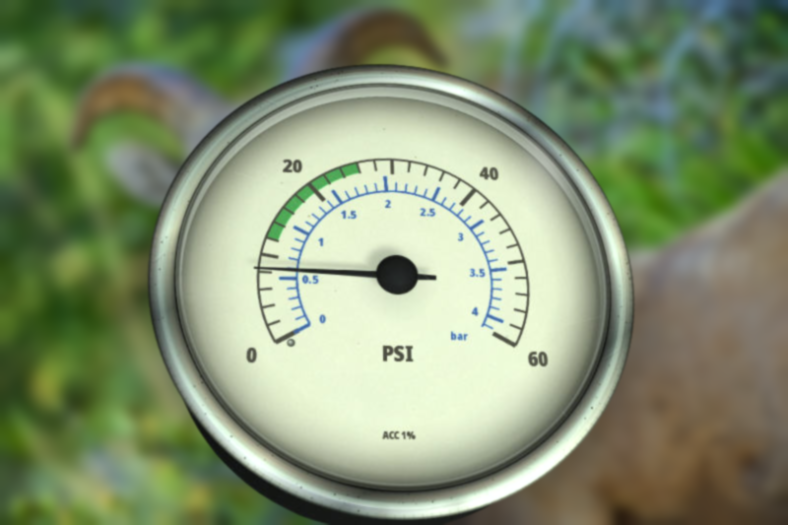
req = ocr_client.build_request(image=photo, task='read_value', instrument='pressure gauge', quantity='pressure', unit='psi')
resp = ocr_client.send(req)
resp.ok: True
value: 8 psi
